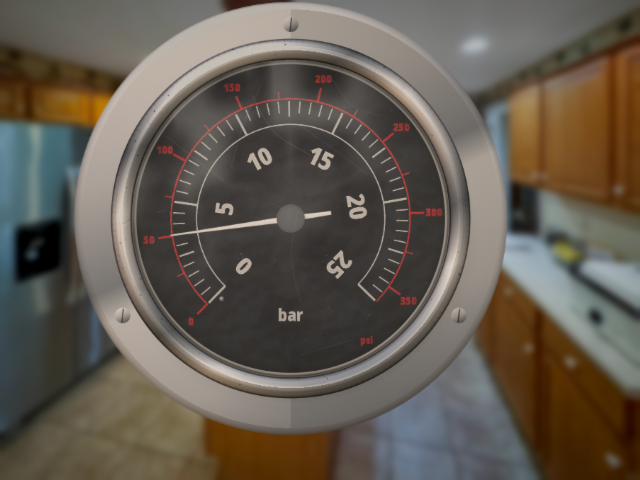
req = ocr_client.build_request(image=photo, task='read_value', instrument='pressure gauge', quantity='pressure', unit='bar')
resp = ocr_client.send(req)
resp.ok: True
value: 3.5 bar
